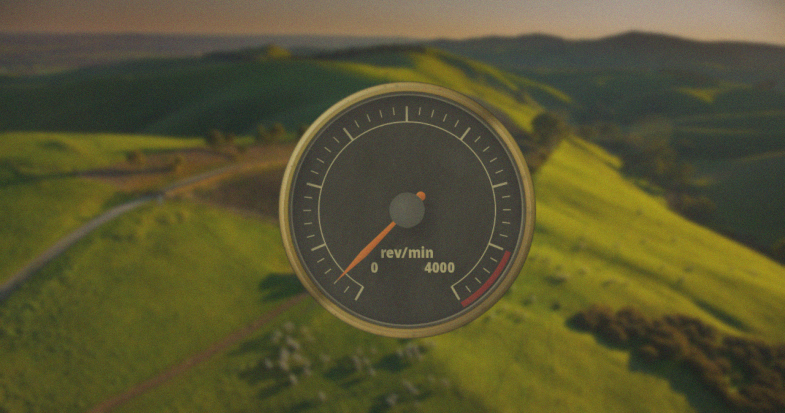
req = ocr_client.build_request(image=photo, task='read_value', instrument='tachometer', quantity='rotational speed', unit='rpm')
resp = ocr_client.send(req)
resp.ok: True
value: 200 rpm
